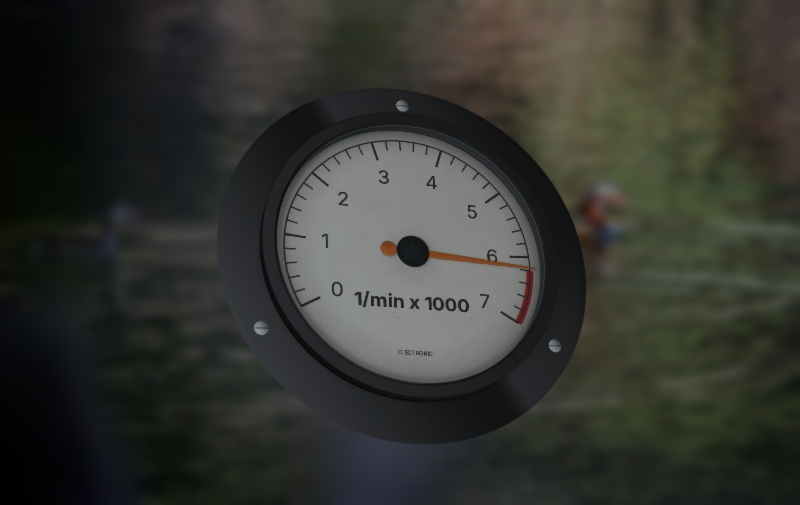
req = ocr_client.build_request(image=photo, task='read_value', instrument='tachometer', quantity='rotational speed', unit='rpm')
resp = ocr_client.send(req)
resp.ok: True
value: 6200 rpm
